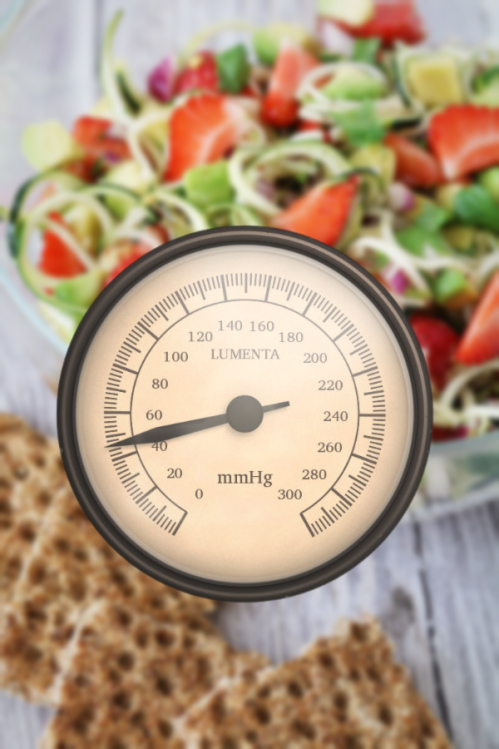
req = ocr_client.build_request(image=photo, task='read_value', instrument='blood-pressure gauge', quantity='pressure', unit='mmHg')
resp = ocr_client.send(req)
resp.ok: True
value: 46 mmHg
